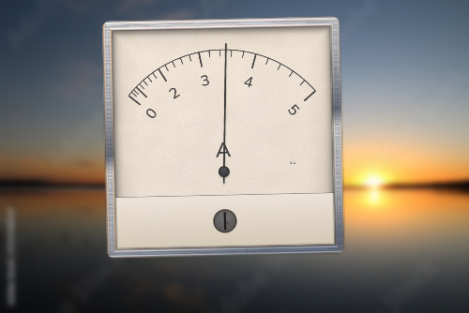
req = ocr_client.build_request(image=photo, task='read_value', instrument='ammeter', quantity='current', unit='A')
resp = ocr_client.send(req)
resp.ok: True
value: 3.5 A
